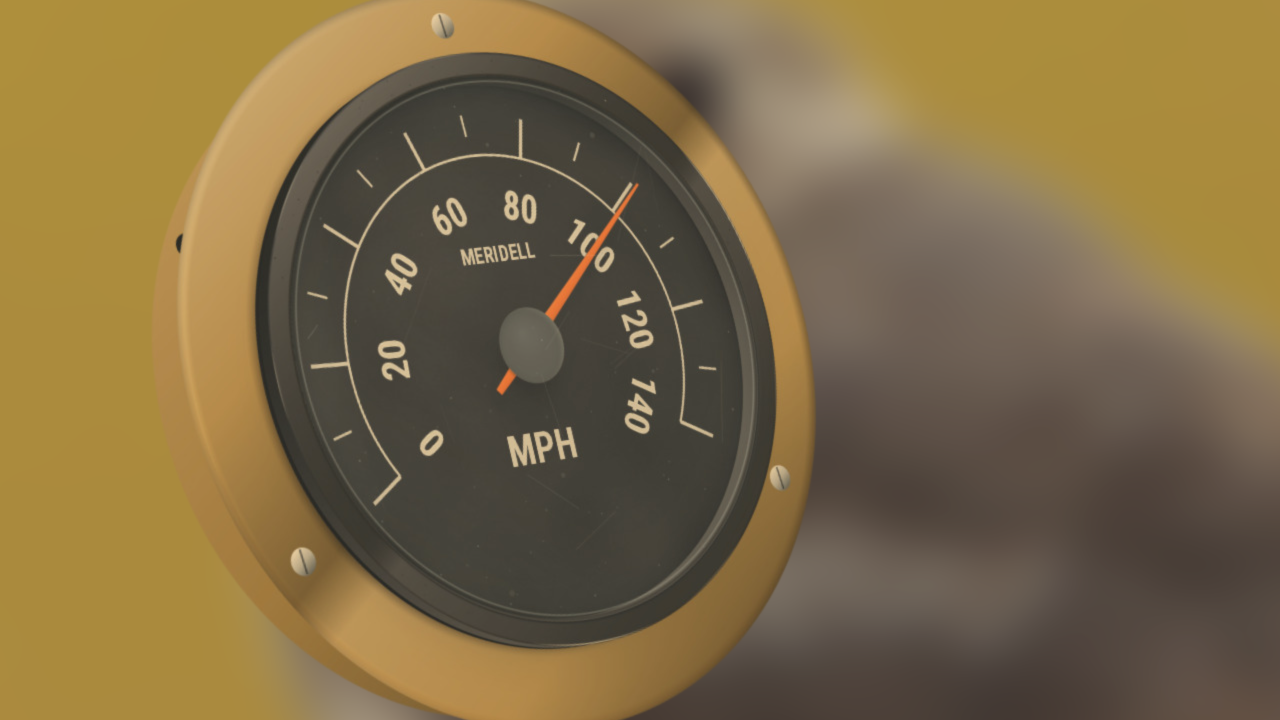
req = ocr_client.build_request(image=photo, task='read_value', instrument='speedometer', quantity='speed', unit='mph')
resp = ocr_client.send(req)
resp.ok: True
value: 100 mph
